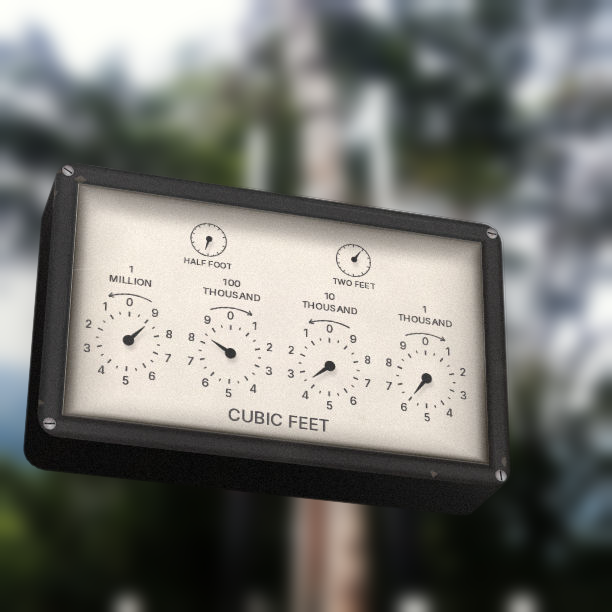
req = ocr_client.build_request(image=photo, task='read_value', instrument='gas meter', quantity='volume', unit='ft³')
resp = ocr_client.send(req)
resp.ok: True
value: 883600 ft³
